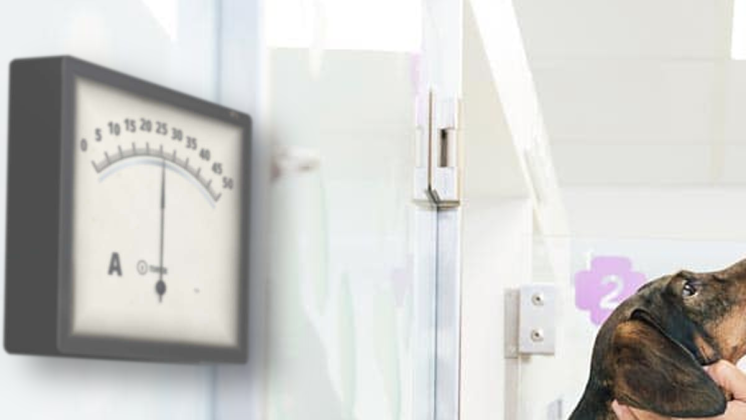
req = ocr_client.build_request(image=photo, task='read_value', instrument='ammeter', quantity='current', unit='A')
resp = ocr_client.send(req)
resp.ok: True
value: 25 A
